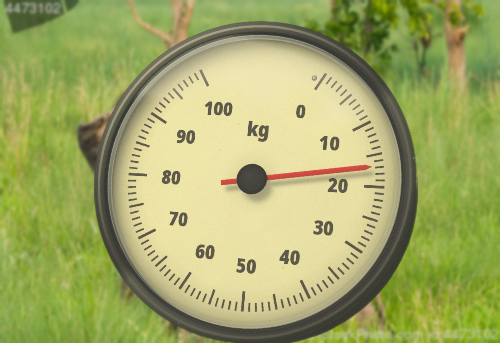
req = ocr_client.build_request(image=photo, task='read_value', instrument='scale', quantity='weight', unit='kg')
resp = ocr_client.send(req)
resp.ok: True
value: 17 kg
